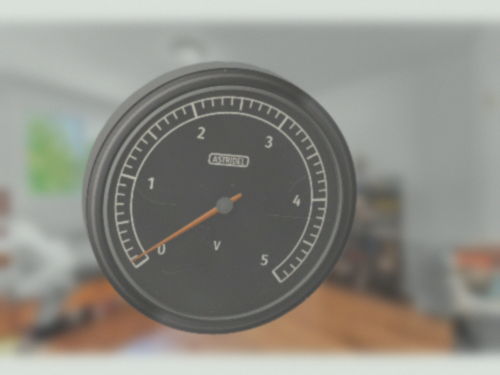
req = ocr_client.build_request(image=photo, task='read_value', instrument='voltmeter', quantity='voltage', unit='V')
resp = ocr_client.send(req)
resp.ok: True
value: 0.1 V
